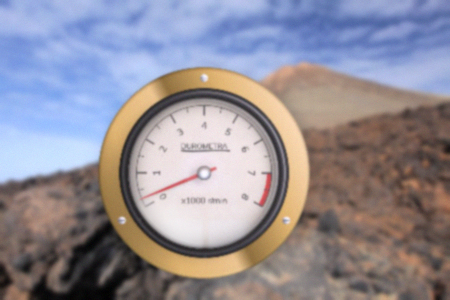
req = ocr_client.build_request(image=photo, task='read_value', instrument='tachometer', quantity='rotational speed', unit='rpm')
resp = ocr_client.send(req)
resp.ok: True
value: 250 rpm
